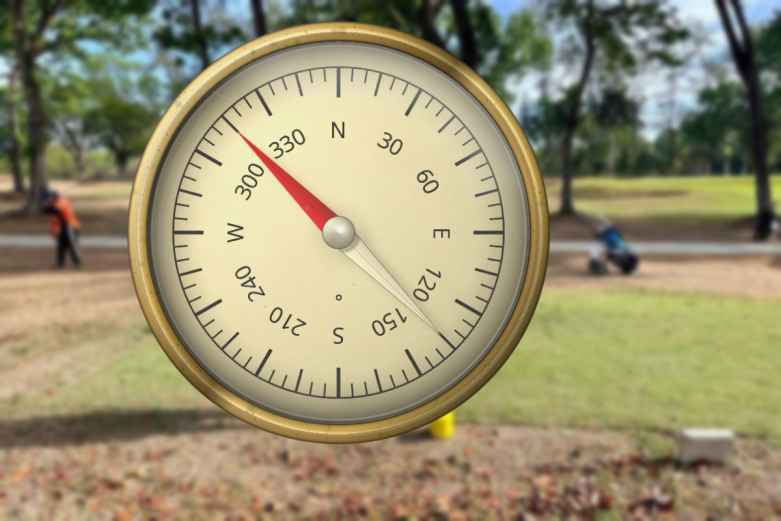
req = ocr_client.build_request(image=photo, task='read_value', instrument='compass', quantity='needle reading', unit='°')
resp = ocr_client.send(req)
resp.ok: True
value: 315 °
